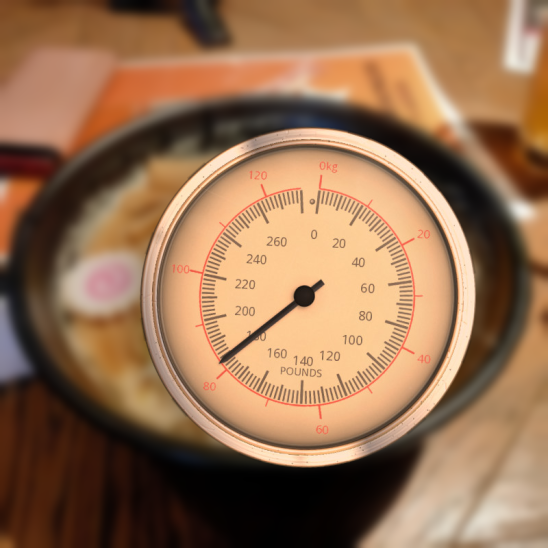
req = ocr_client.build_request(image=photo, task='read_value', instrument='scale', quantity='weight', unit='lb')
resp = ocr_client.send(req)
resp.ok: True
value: 180 lb
